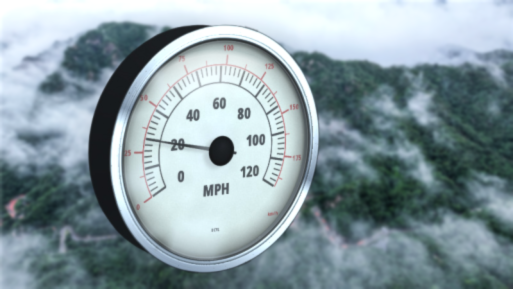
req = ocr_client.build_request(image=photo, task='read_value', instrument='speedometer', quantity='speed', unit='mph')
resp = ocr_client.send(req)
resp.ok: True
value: 20 mph
